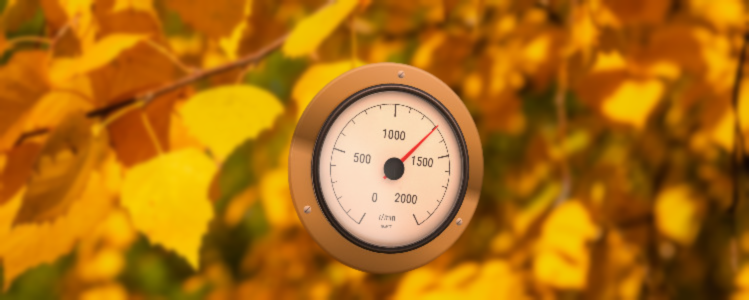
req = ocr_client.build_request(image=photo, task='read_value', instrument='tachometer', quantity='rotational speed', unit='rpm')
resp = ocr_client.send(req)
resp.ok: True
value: 1300 rpm
